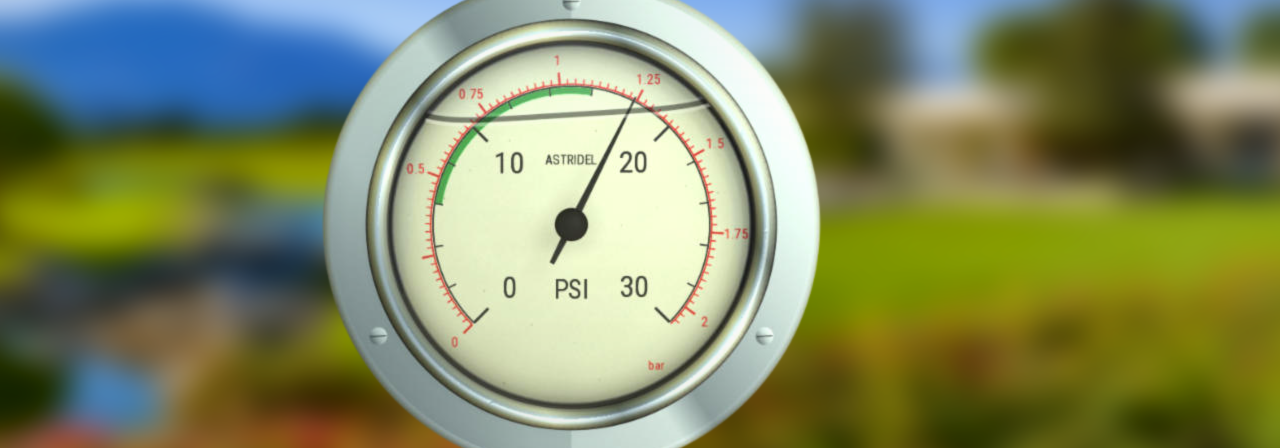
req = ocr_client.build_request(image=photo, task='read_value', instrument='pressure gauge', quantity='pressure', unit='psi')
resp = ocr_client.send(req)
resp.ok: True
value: 18 psi
